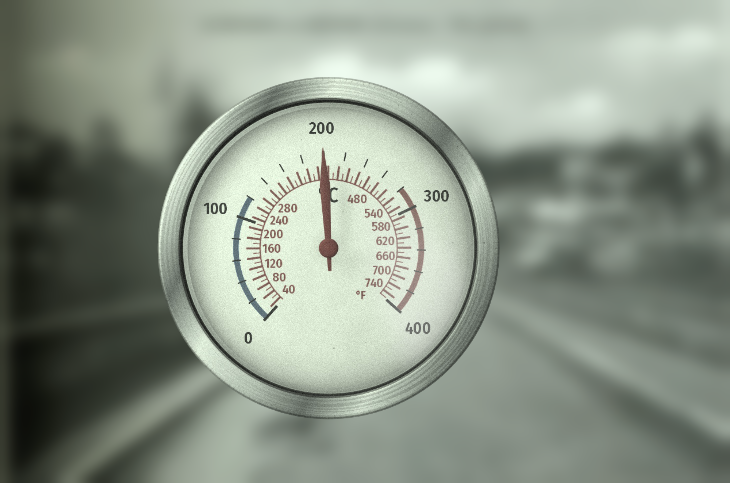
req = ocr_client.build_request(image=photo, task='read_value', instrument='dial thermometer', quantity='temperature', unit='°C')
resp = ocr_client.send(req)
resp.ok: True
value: 200 °C
